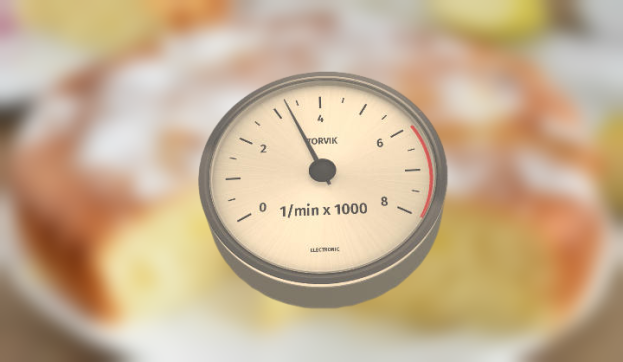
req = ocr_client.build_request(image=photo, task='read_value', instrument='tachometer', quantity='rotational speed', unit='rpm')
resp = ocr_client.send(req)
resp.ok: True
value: 3250 rpm
